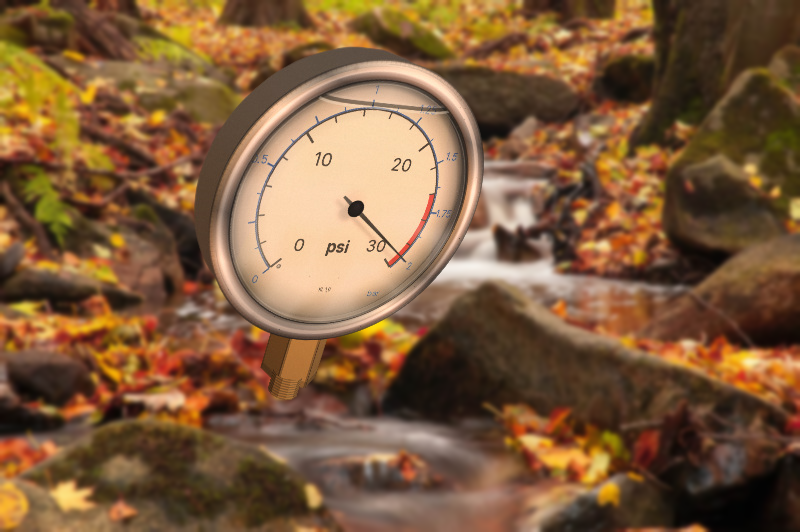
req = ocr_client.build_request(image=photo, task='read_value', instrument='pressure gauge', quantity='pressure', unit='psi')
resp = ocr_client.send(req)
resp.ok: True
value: 29 psi
